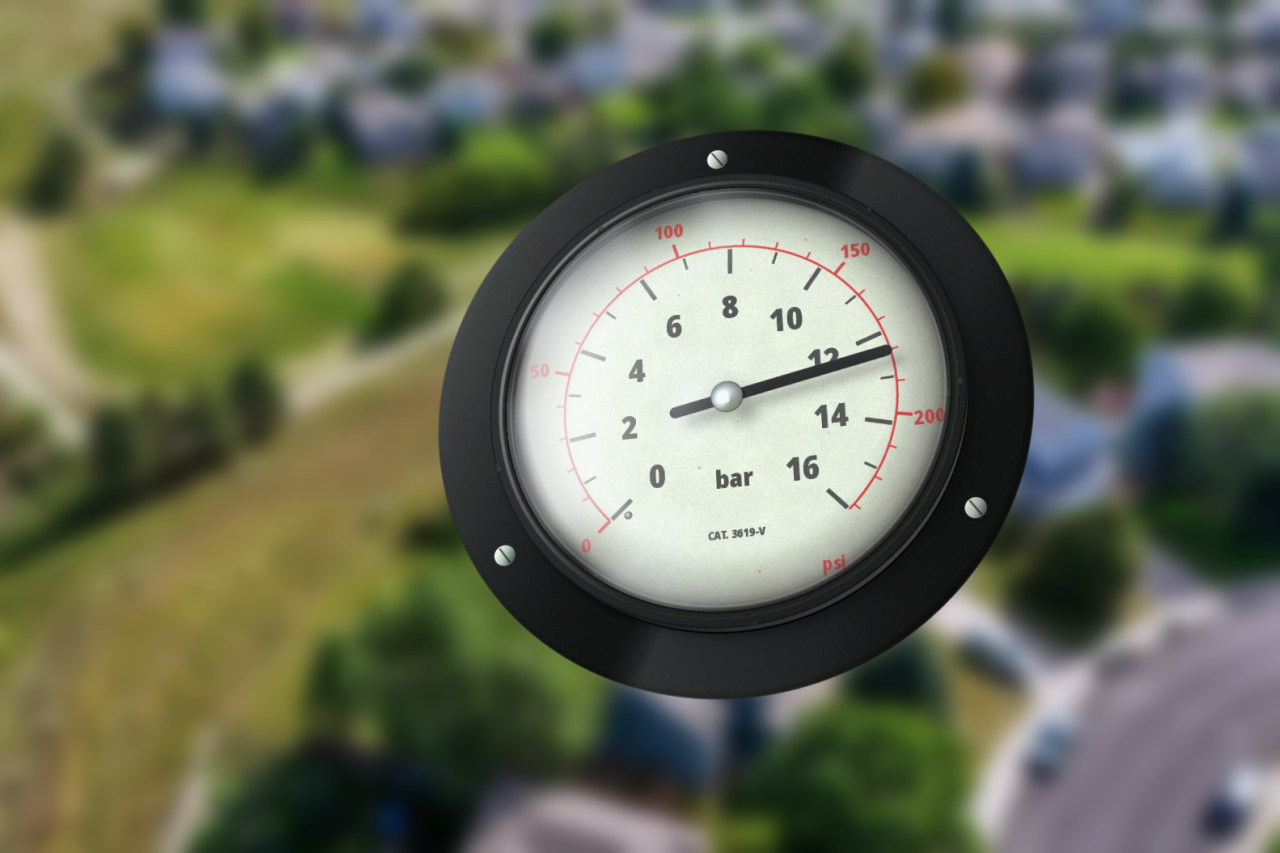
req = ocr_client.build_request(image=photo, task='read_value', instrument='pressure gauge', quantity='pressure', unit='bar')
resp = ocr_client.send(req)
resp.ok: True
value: 12.5 bar
